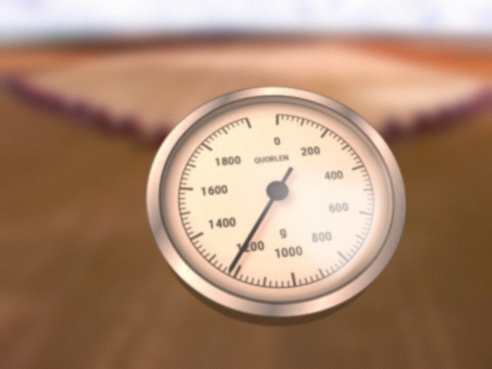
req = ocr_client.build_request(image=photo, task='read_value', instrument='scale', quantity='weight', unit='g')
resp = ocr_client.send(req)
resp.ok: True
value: 1220 g
